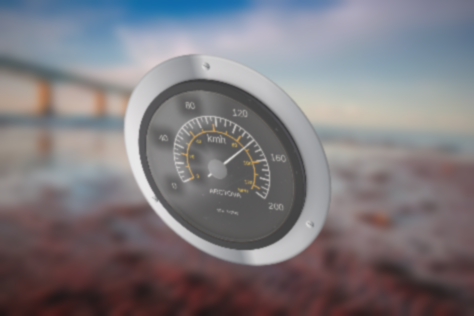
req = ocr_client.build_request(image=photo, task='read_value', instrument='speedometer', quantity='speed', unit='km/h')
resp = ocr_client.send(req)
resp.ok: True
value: 140 km/h
